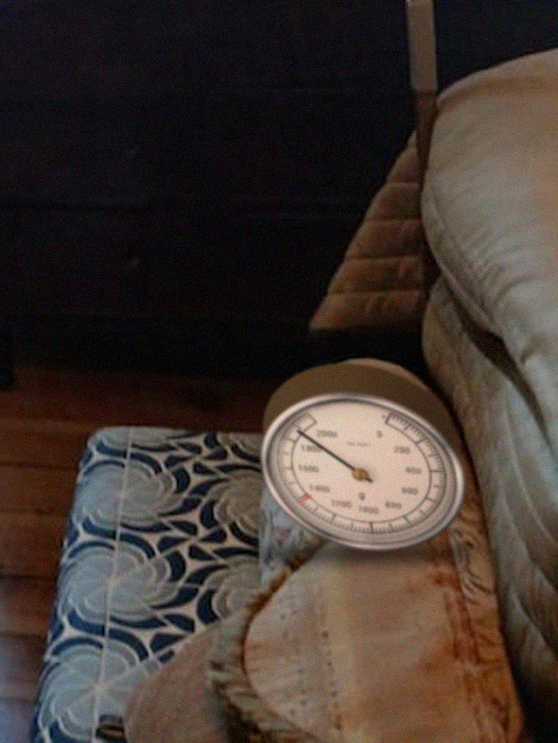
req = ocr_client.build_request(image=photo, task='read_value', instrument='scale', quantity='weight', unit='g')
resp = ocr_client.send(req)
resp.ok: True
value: 1900 g
